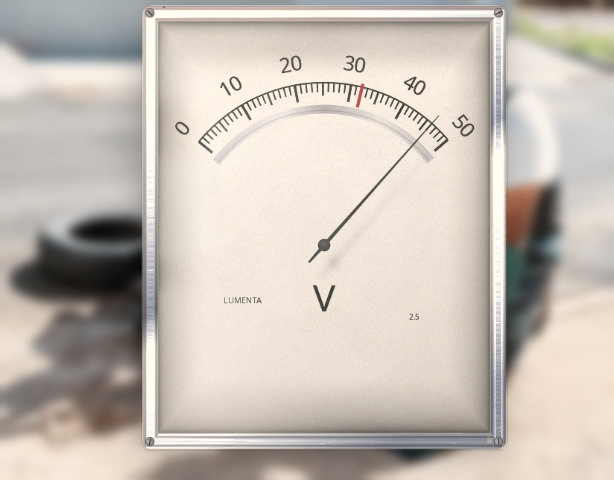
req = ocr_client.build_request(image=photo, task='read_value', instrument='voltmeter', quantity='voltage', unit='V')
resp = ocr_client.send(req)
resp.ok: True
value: 46 V
